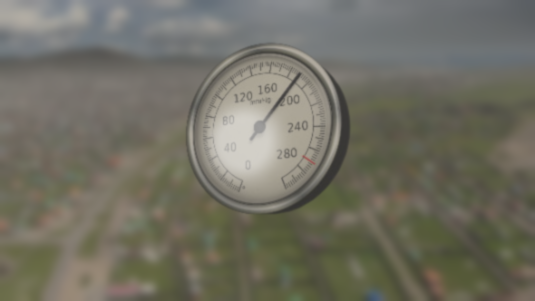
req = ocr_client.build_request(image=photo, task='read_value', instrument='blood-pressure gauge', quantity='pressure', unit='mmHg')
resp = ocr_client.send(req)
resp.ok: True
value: 190 mmHg
